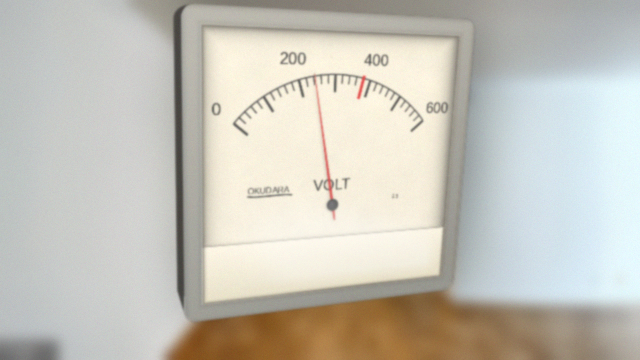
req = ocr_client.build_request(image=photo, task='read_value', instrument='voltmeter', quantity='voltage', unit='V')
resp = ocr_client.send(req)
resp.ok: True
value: 240 V
